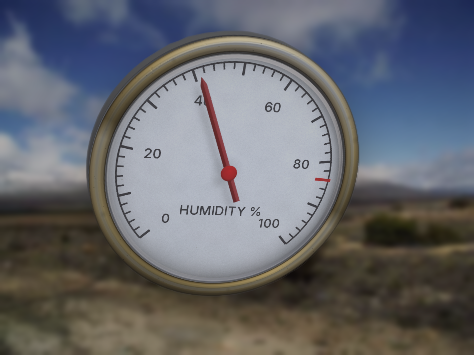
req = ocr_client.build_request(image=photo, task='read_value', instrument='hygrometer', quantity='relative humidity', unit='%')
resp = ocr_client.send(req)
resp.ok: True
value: 41 %
